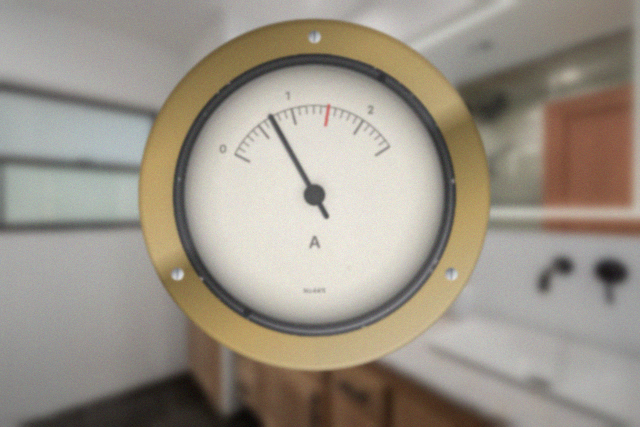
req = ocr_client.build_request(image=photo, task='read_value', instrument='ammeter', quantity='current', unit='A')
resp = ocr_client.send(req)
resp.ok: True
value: 0.7 A
